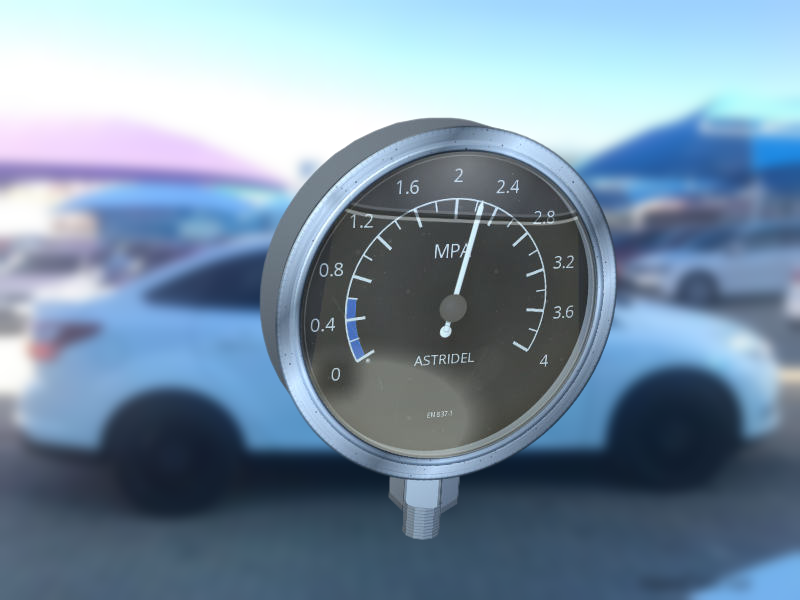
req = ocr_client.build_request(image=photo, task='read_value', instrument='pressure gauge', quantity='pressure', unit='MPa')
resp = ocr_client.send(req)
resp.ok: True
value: 2.2 MPa
